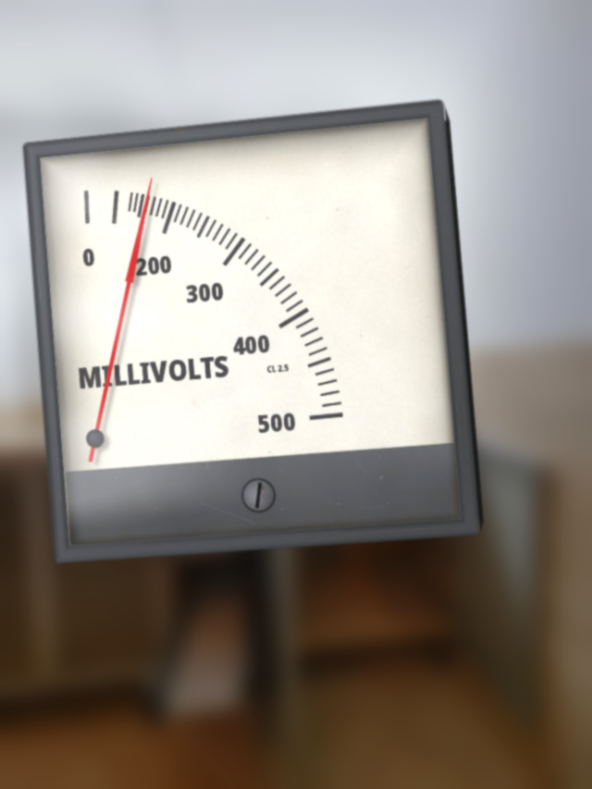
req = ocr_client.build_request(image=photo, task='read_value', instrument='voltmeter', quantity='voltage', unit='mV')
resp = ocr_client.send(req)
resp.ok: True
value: 160 mV
